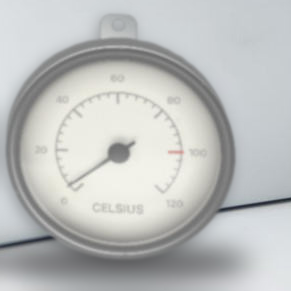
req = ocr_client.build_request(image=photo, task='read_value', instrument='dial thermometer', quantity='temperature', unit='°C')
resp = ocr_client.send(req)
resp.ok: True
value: 4 °C
